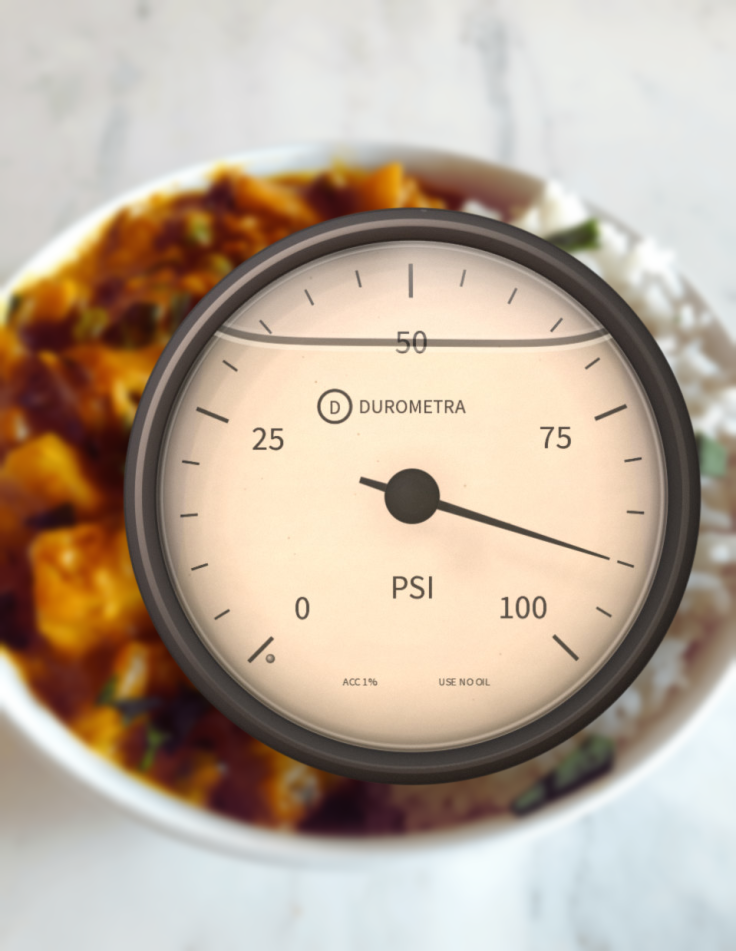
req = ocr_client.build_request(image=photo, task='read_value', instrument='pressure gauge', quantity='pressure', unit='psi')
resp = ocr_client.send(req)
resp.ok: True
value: 90 psi
